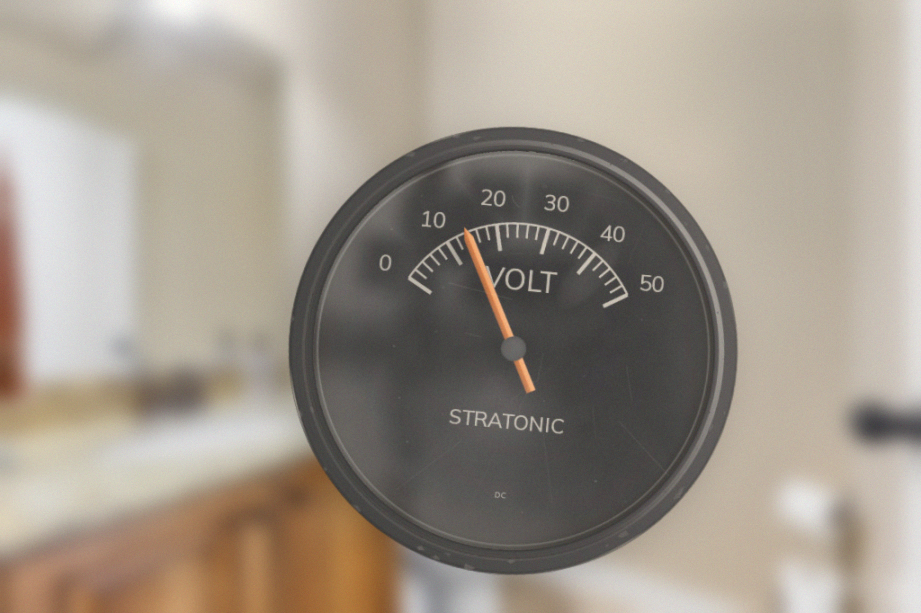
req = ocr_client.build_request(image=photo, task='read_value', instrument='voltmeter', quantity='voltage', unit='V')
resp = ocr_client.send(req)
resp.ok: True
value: 14 V
